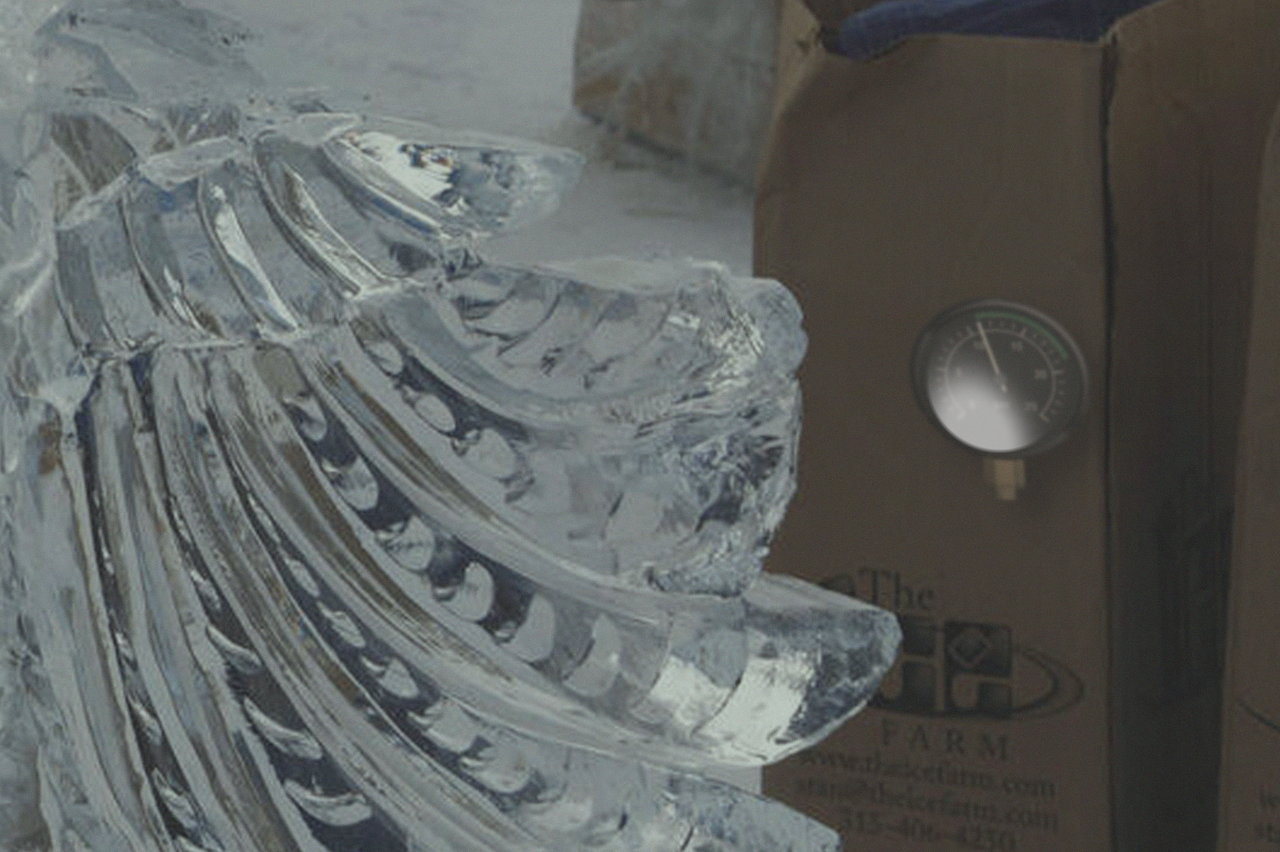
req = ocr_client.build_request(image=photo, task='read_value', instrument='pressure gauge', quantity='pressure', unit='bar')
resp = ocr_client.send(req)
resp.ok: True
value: 11 bar
